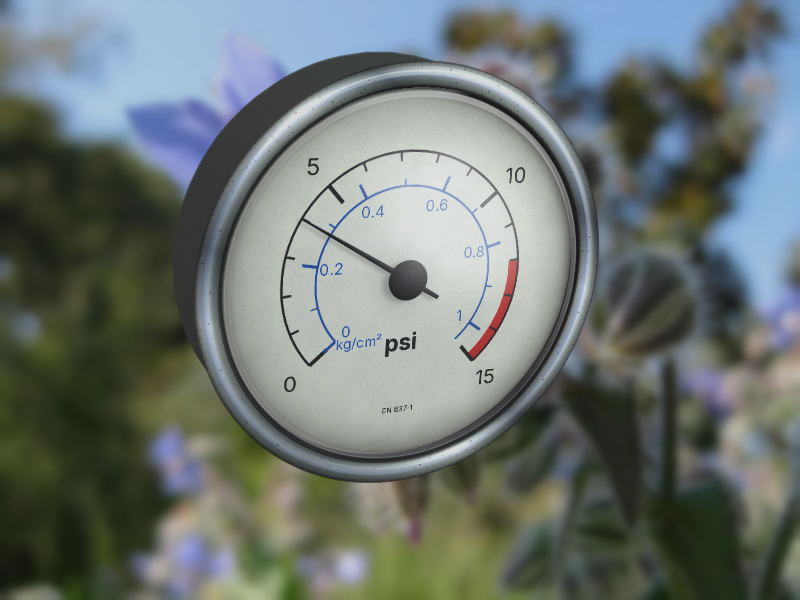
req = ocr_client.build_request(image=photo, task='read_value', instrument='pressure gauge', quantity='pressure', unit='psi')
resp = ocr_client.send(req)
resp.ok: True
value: 4 psi
